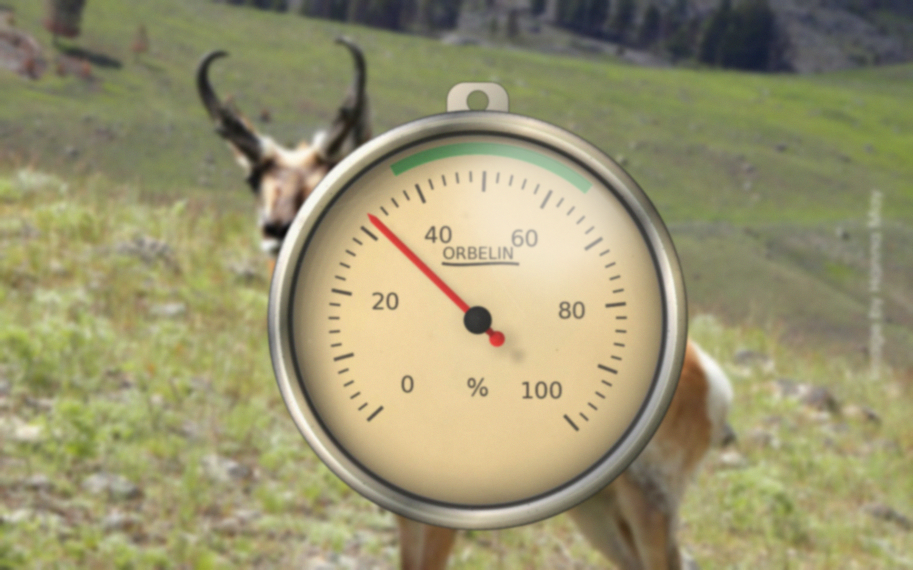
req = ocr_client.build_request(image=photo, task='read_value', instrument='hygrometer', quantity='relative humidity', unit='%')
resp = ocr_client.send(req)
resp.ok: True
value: 32 %
